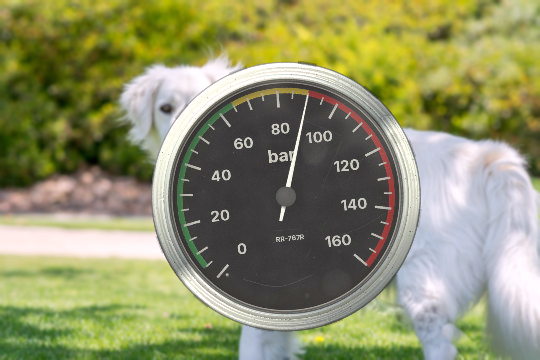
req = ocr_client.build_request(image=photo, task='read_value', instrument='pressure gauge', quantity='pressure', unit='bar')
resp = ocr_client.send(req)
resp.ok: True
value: 90 bar
